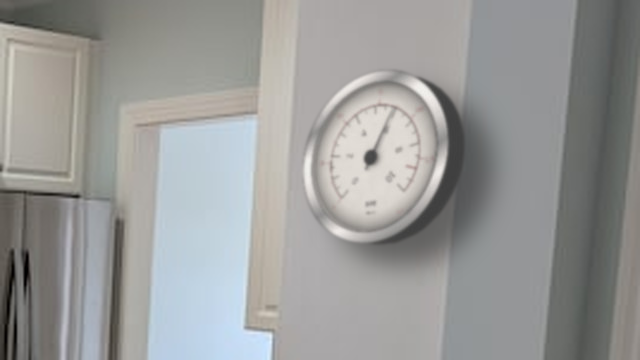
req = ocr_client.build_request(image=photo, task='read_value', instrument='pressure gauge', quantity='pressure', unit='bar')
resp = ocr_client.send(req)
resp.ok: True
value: 6 bar
